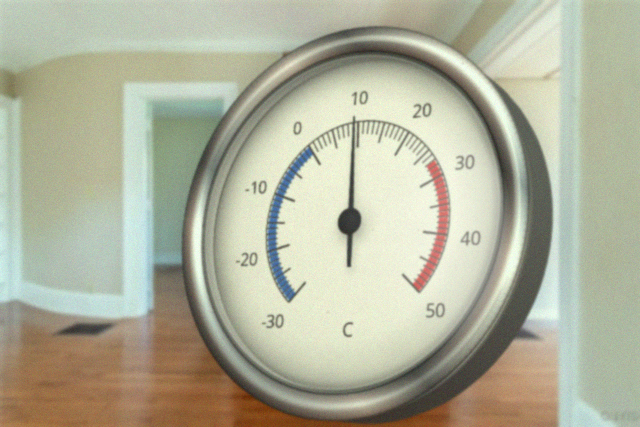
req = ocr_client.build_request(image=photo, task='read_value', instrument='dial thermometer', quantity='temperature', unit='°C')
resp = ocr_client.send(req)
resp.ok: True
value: 10 °C
